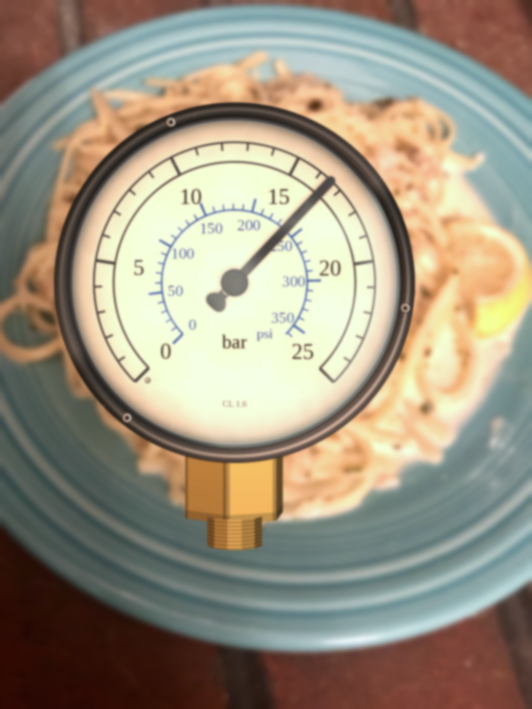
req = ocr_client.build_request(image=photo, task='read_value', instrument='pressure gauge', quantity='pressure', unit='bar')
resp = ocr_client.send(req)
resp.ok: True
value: 16.5 bar
